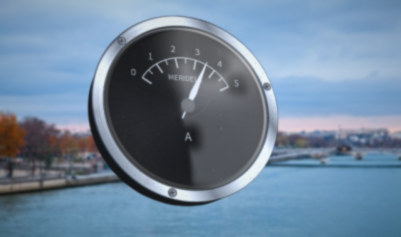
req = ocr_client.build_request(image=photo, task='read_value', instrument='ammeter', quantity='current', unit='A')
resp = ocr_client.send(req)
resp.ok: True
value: 3.5 A
